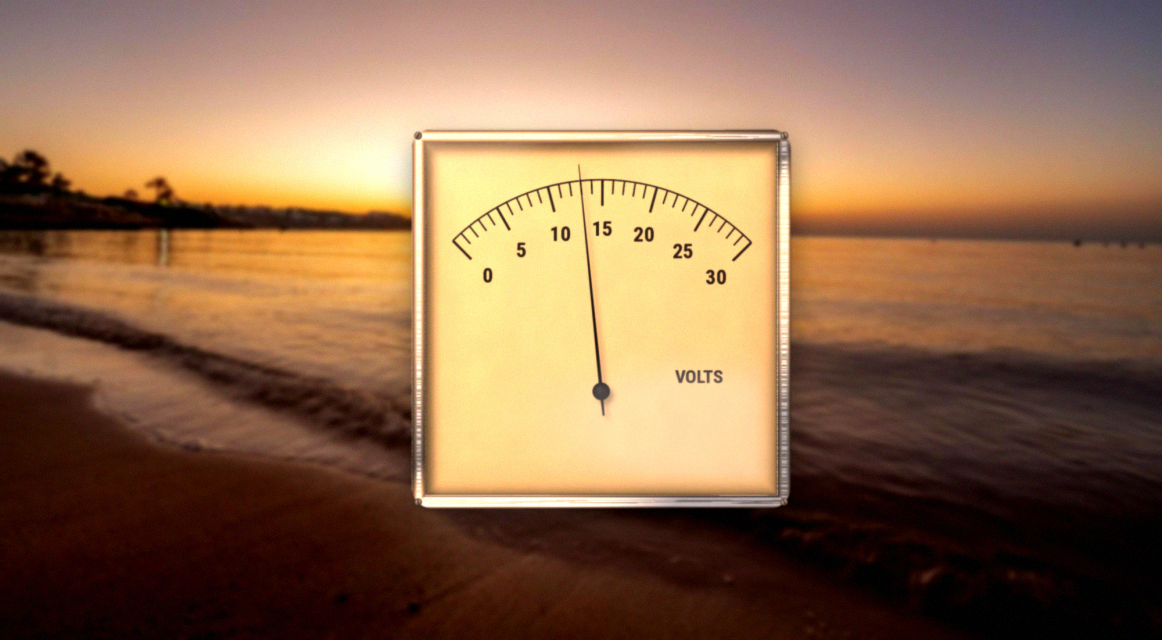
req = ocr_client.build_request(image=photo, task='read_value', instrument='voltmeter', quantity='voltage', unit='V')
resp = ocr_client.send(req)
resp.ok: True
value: 13 V
